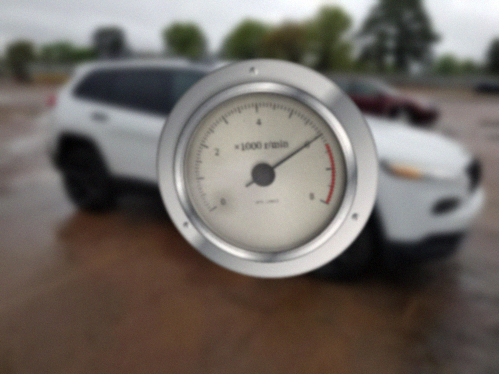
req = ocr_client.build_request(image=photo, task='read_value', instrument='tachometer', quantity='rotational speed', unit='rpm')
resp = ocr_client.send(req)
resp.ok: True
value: 6000 rpm
